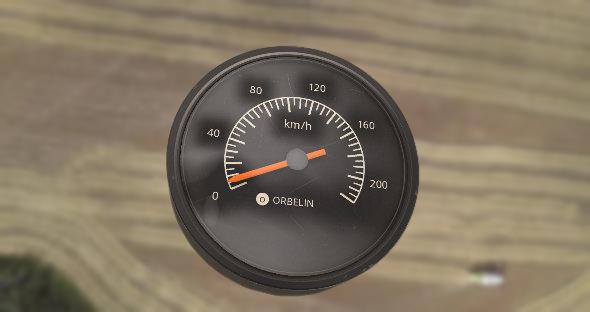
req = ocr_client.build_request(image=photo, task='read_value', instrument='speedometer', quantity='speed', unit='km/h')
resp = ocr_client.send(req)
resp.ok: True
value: 5 km/h
